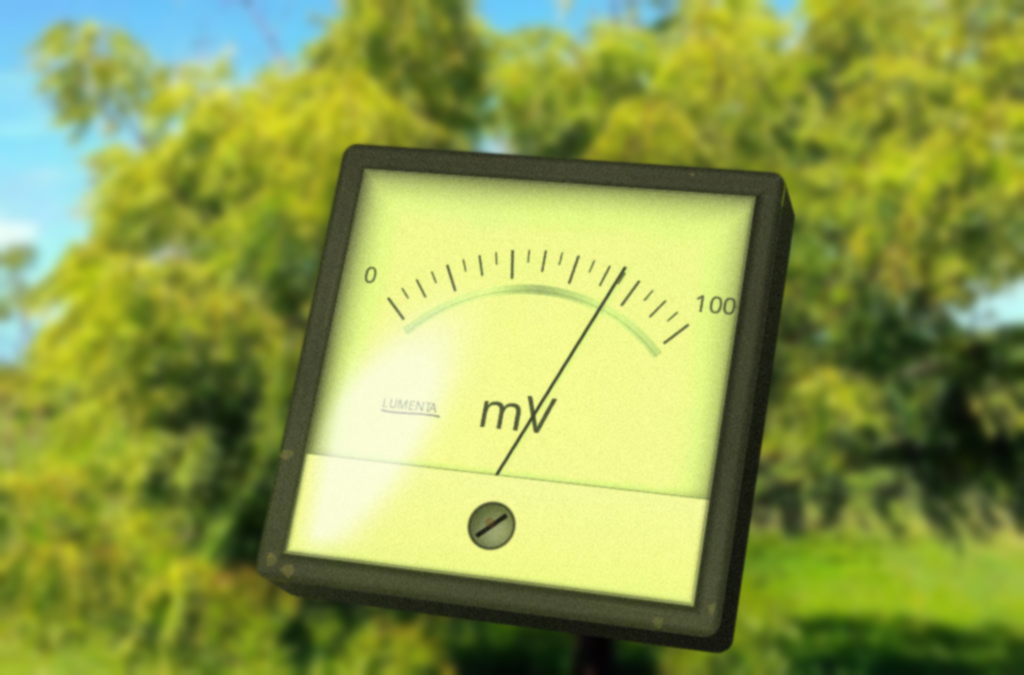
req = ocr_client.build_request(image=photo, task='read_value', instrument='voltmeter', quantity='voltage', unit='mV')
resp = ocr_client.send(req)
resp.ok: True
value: 75 mV
